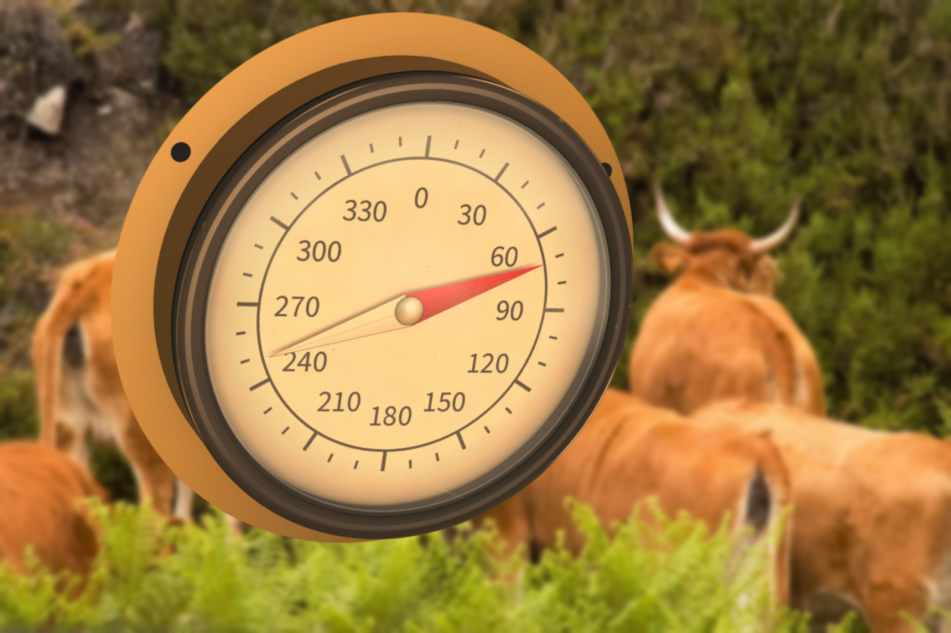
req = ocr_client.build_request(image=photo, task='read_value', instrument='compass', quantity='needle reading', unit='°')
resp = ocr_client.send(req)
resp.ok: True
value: 70 °
